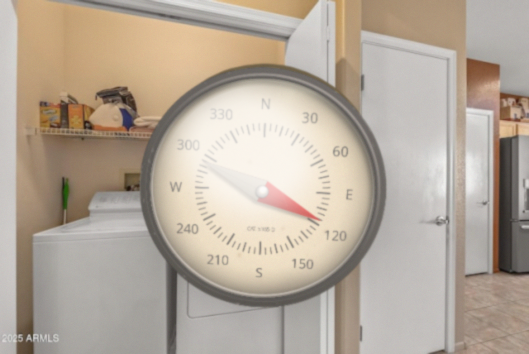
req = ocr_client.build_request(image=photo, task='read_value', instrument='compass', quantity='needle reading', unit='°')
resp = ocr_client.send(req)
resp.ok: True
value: 115 °
